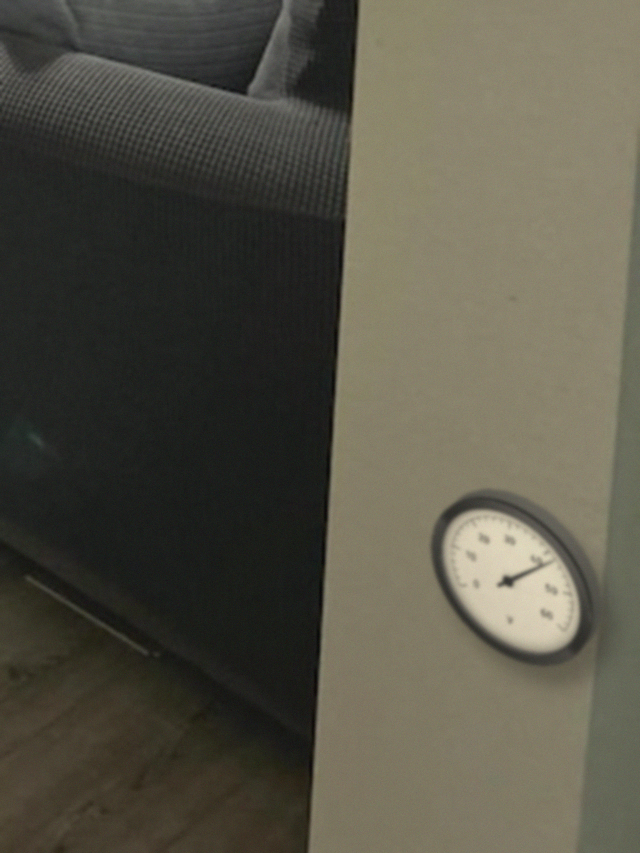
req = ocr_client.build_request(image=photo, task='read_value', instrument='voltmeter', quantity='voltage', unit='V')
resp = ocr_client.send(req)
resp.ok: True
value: 42 V
